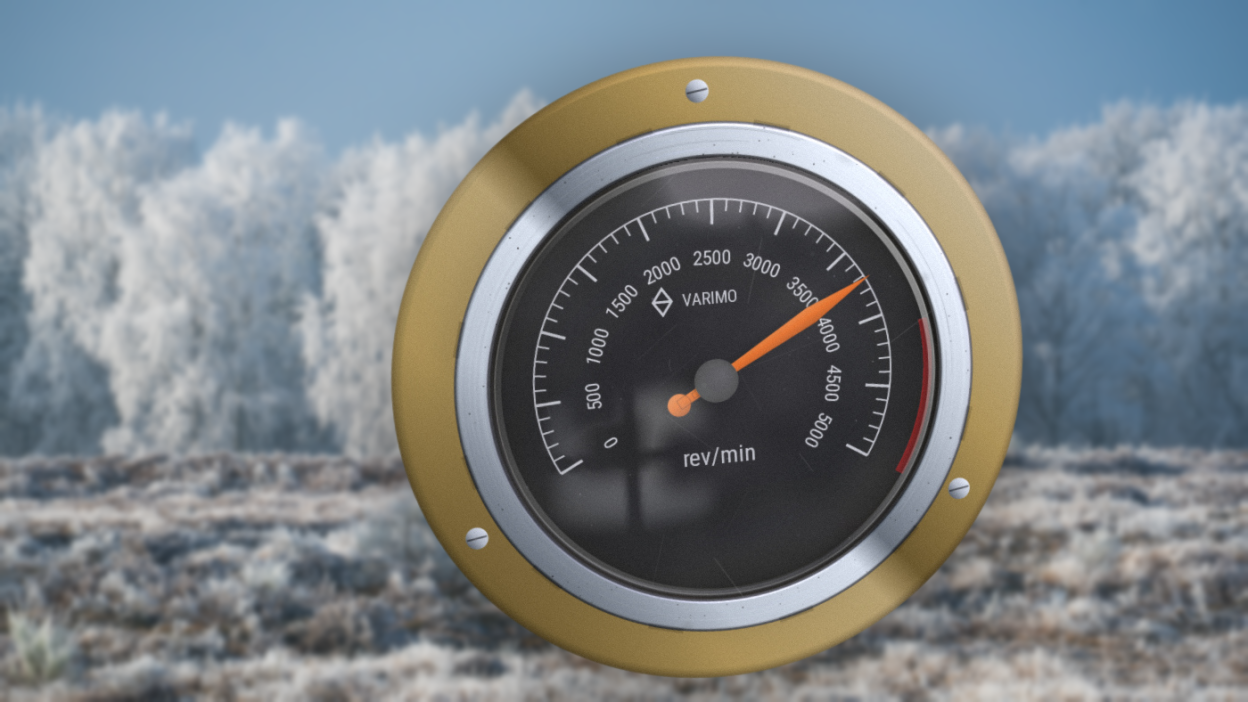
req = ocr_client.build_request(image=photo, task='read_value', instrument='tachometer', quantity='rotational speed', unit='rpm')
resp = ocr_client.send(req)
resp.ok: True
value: 3700 rpm
